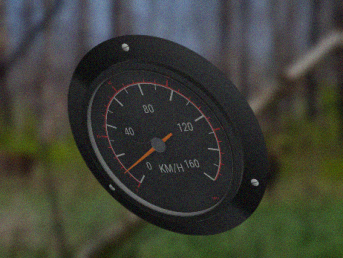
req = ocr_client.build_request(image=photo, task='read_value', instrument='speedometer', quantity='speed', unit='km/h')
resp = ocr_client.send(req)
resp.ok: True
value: 10 km/h
